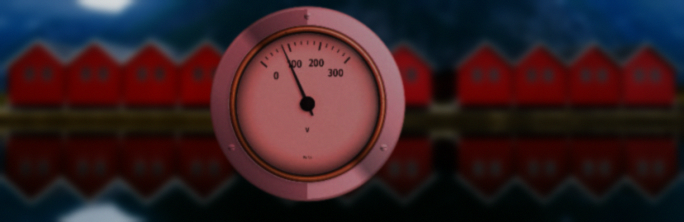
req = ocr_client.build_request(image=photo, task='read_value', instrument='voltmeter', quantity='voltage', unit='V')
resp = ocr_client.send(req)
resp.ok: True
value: 80 V
